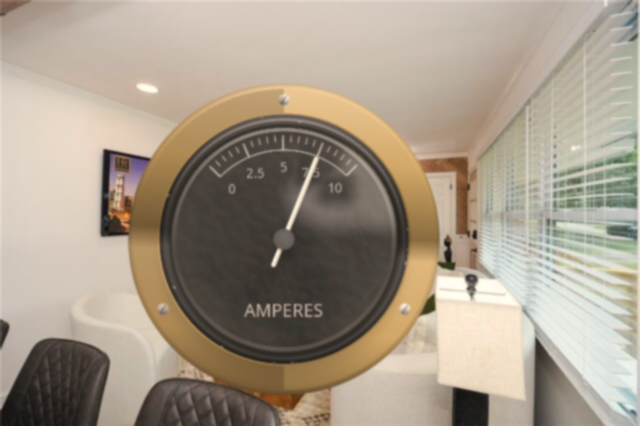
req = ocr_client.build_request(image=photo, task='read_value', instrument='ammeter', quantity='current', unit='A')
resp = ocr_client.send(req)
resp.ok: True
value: 7.5 A
